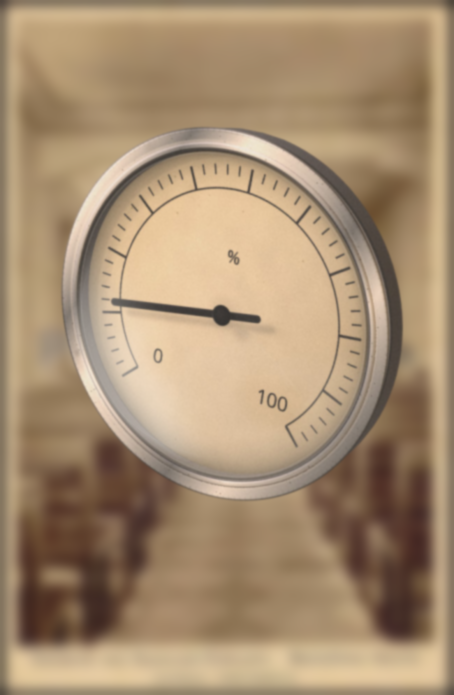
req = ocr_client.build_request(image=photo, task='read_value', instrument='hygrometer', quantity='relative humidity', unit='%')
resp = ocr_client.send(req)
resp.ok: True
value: 12 %
